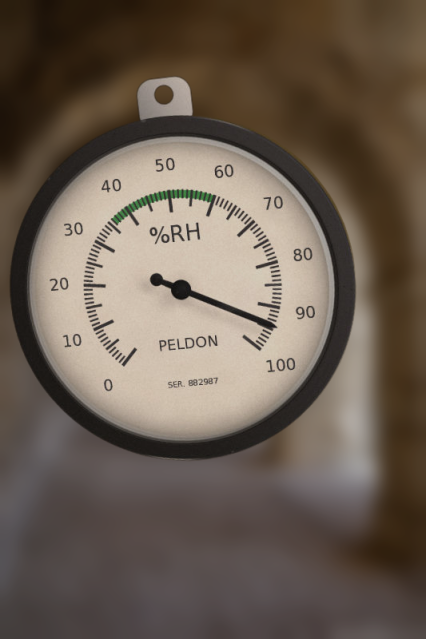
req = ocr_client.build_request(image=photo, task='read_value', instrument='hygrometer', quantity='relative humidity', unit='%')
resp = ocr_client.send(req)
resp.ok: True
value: 94 %
